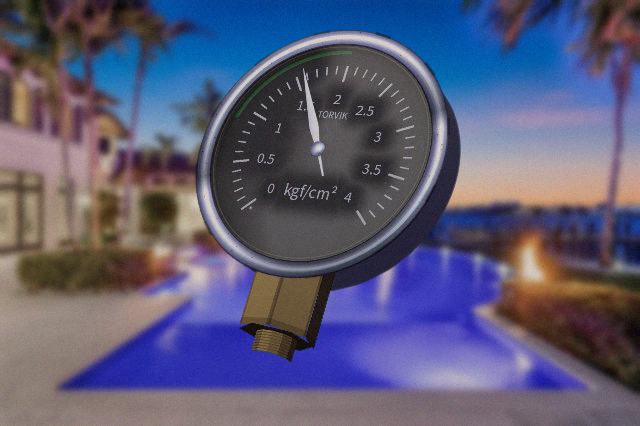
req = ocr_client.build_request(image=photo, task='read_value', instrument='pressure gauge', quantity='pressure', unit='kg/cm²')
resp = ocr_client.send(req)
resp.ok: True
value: 1.6 kg/cm²
